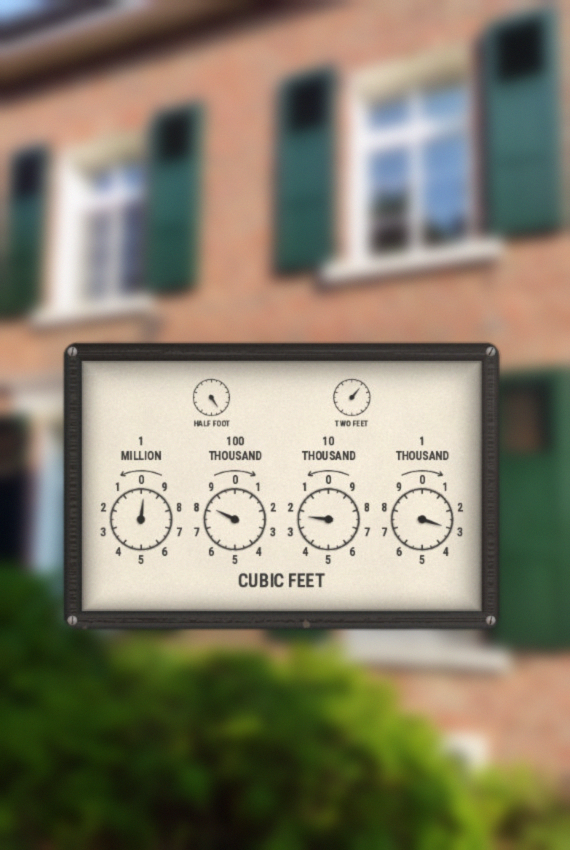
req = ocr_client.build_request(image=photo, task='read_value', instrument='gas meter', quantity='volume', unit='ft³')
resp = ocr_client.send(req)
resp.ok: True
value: 982300 ft³
